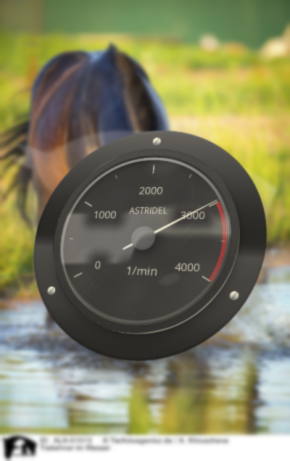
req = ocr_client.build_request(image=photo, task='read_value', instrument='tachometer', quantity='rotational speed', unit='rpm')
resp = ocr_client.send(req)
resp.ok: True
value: 3000 rpm
